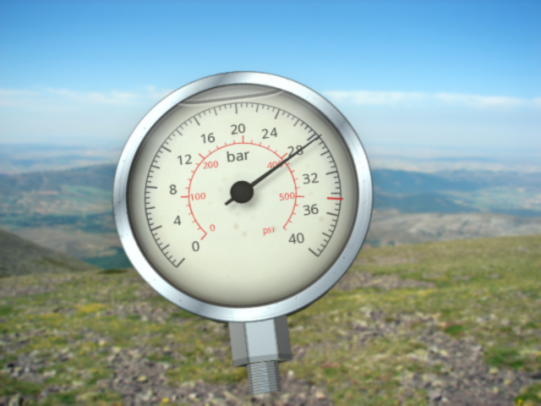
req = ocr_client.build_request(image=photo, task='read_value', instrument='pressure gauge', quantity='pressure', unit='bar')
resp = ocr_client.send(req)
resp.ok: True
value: 28.5 bar
